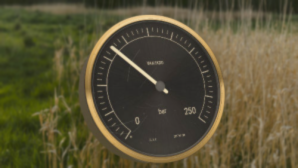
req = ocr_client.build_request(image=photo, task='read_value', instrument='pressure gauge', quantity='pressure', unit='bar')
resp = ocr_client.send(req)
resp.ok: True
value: 85 bar
